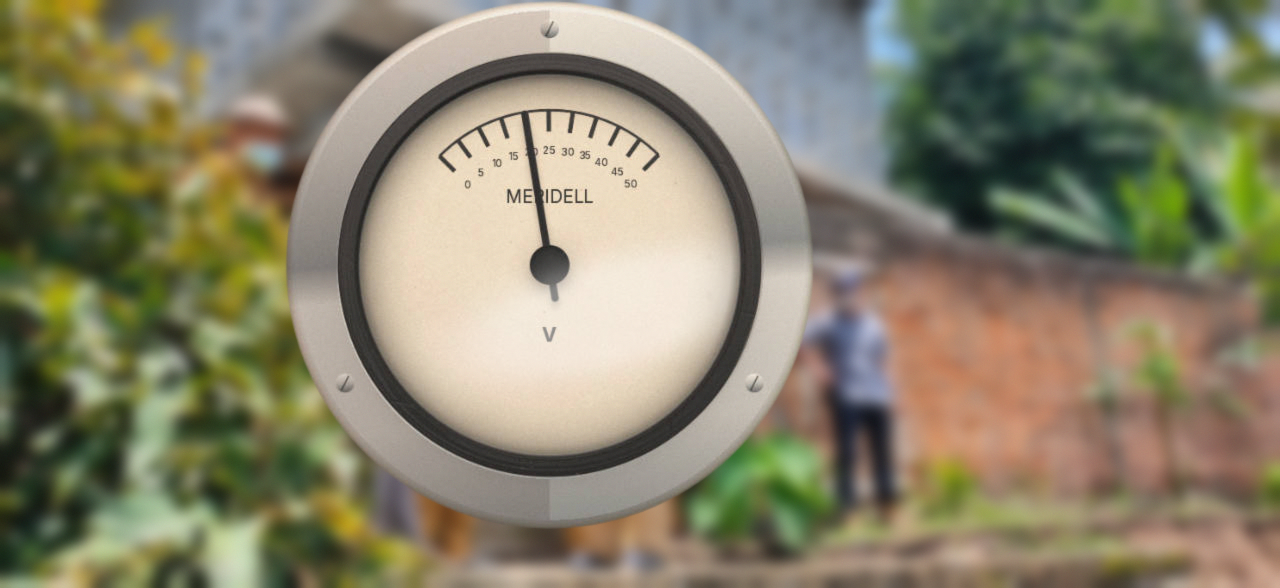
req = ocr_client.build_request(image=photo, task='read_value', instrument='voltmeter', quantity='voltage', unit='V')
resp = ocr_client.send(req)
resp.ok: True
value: 20 V
